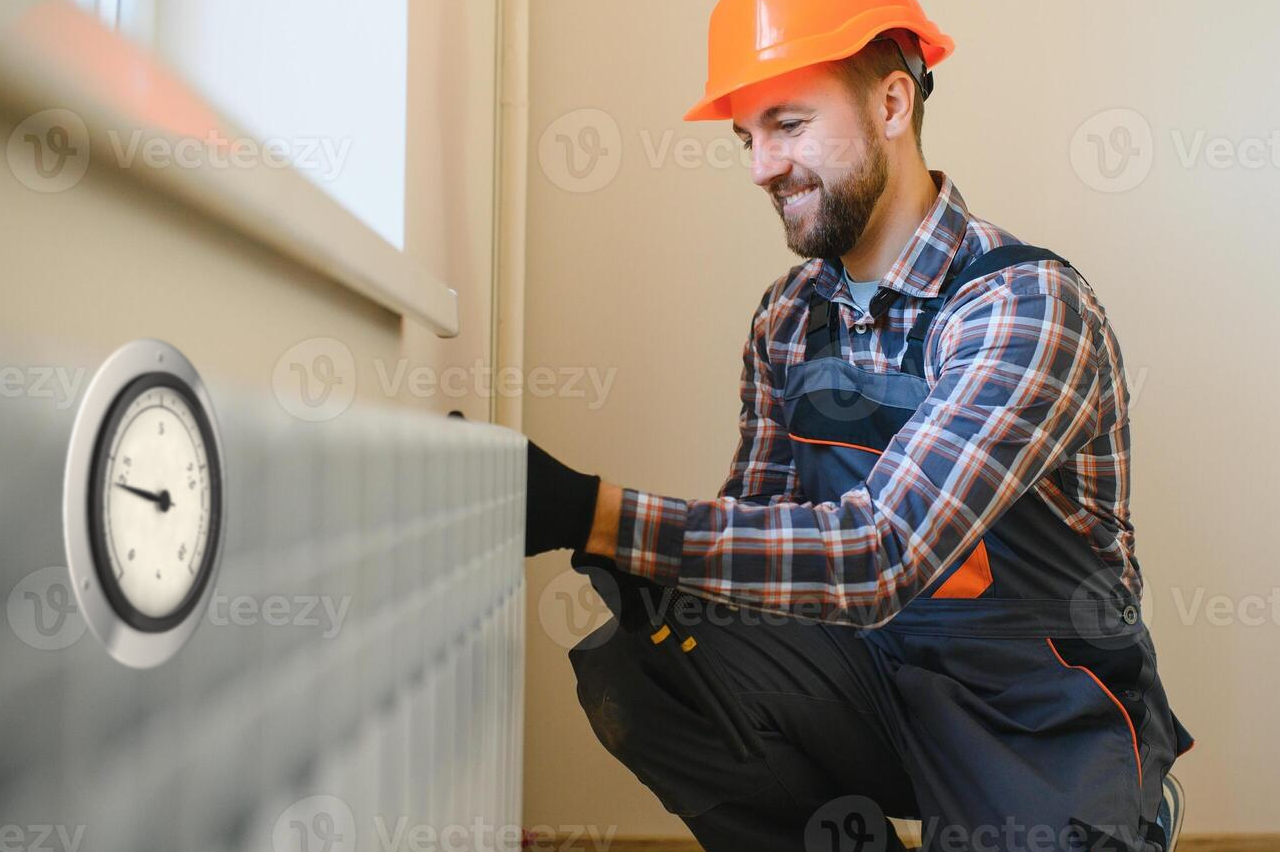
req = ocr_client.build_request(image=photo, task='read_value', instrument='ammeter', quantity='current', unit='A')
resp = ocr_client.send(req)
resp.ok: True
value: 2 A
